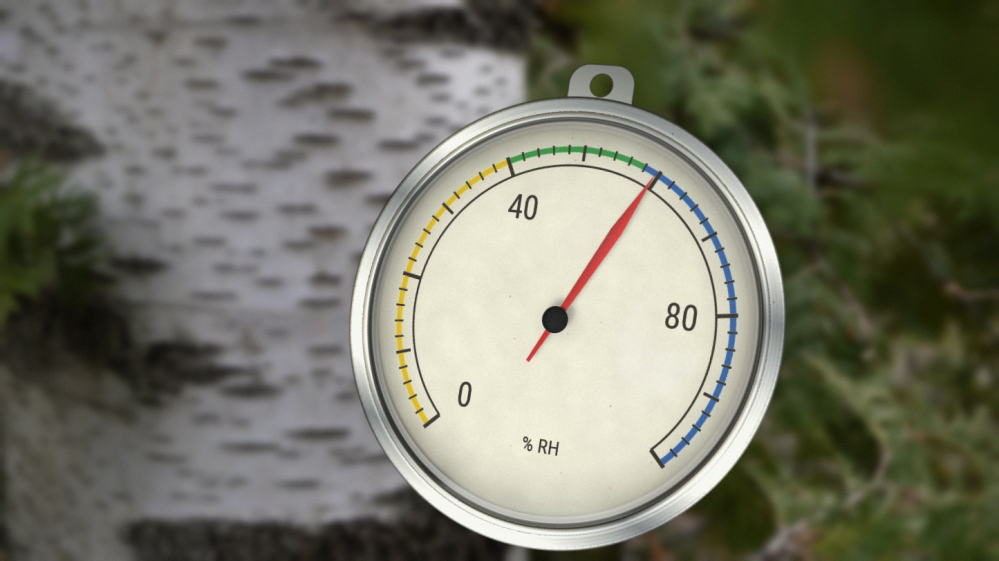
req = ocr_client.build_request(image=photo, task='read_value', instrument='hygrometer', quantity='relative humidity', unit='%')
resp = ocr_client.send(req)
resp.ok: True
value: 60 %
